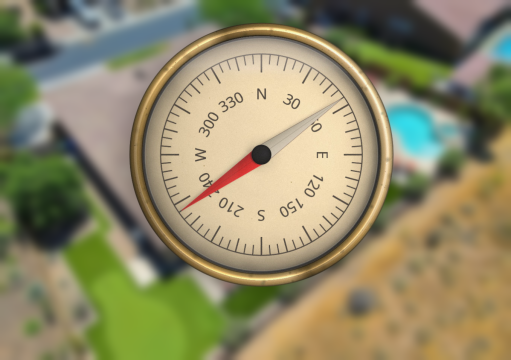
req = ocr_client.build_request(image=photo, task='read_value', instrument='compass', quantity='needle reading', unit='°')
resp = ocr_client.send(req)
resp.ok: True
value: 235 °
